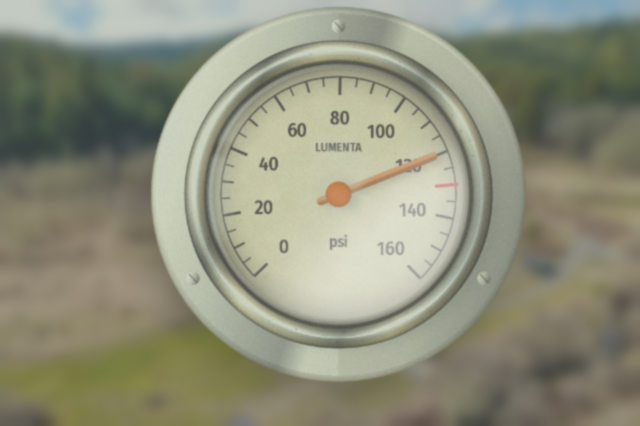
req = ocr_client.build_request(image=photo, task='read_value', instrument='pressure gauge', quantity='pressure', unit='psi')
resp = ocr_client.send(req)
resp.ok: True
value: 120 psi
